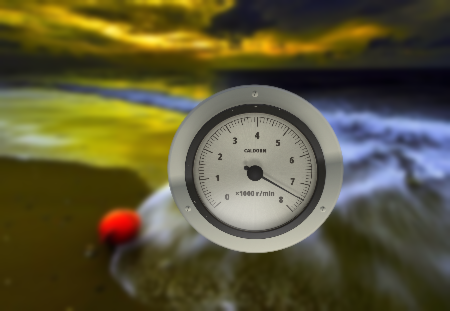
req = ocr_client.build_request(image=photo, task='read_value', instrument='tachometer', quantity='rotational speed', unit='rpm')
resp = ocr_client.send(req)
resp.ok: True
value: 7500 rpm
